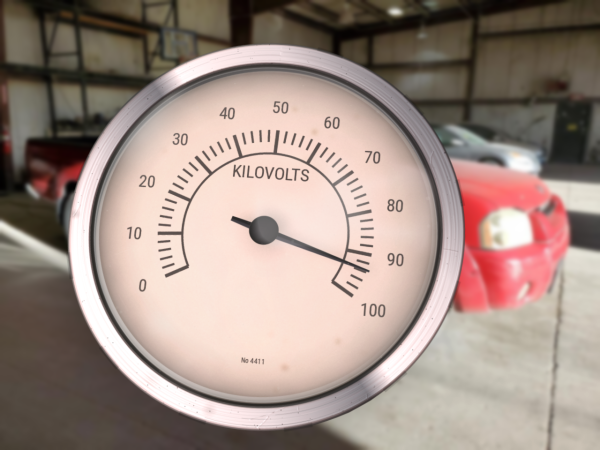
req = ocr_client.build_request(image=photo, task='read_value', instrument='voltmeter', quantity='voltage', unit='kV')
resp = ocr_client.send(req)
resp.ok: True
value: 94 kV
